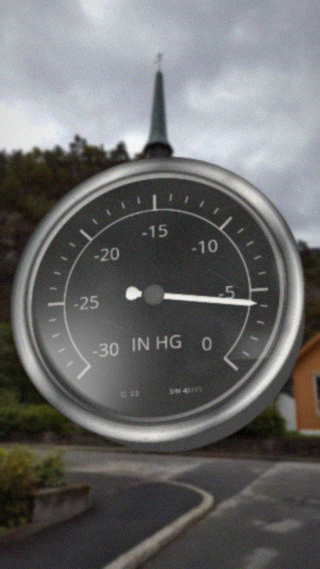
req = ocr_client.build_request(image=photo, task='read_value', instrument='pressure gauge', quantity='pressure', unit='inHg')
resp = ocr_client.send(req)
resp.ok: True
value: -4 inHg
